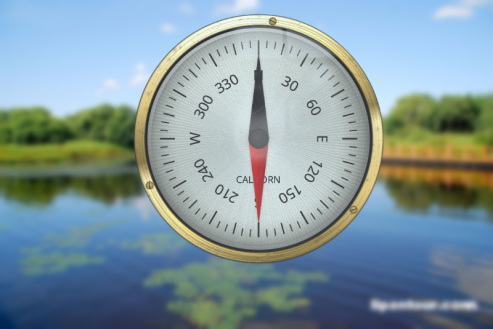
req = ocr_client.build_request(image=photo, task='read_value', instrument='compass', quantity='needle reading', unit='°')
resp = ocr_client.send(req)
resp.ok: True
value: 180 °
